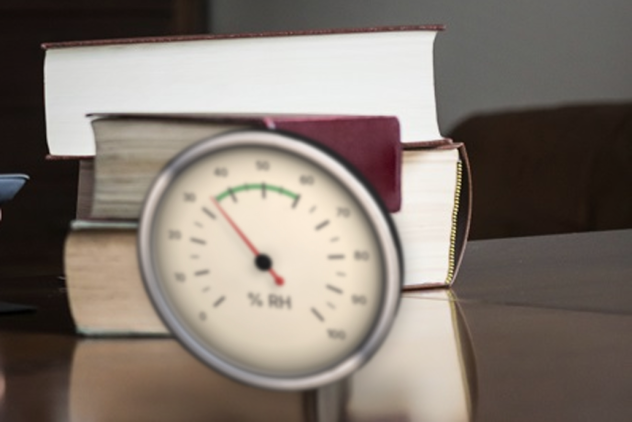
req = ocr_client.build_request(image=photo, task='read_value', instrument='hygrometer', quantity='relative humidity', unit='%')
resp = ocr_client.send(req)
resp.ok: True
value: 35 %
